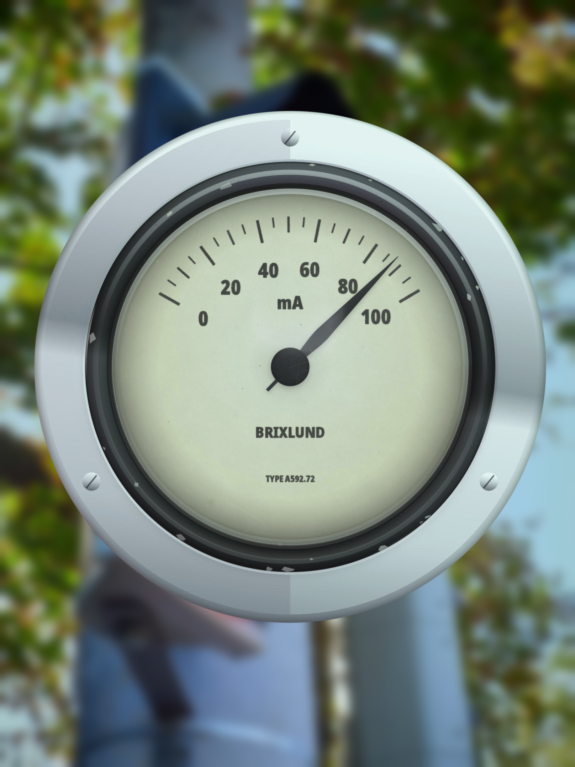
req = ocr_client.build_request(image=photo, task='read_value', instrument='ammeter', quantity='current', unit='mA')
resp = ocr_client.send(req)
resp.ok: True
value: 87.5 mA
